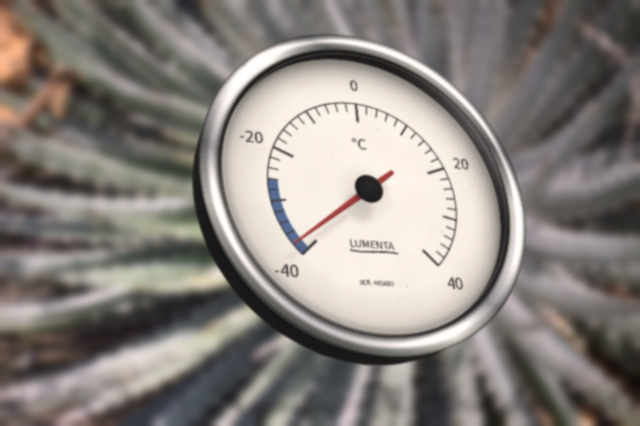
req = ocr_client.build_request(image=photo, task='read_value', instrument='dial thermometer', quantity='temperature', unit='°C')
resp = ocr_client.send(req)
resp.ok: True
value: -38 °C
